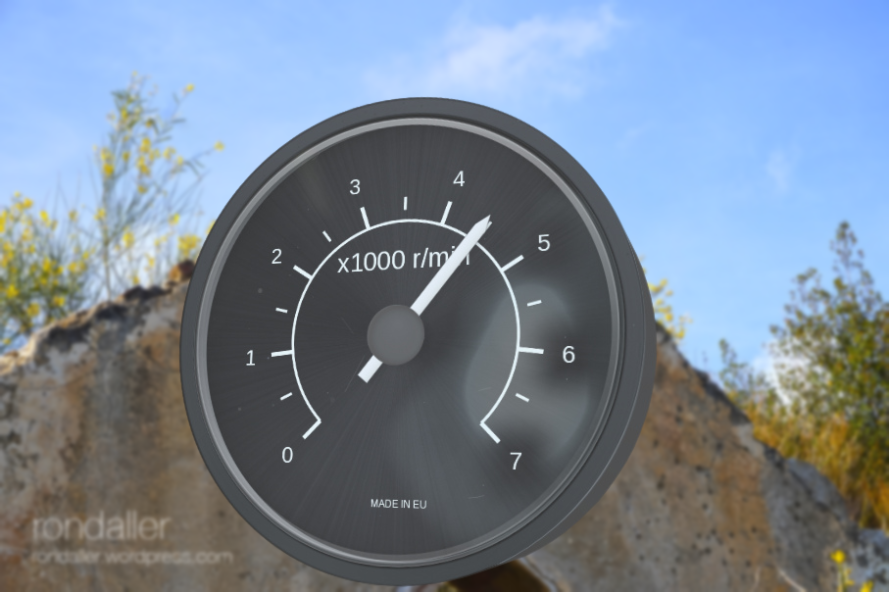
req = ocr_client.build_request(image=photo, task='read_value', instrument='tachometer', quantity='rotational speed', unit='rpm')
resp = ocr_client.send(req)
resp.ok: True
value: 4500 rpm
